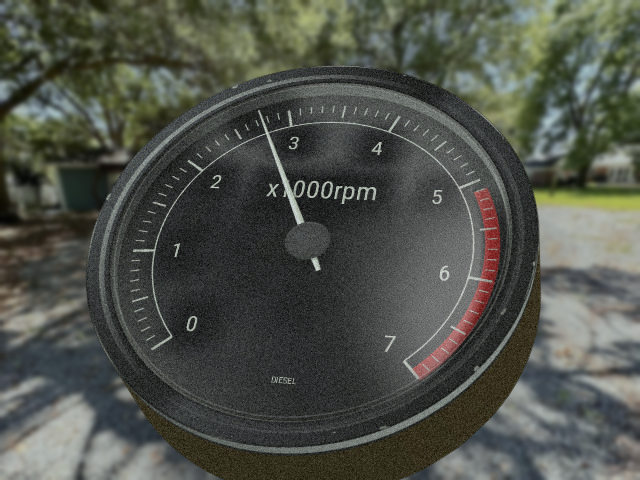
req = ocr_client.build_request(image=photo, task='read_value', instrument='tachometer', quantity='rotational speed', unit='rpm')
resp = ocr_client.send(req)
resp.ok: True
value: 2750 rpm
